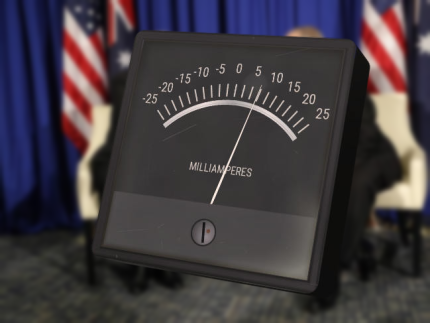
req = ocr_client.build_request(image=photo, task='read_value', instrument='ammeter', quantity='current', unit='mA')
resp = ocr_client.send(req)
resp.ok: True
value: 7.5 mA
